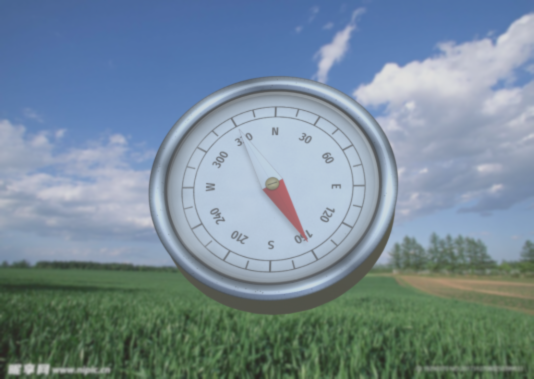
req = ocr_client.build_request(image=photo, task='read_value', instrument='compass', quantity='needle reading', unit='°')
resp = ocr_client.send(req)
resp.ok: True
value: 150 °
